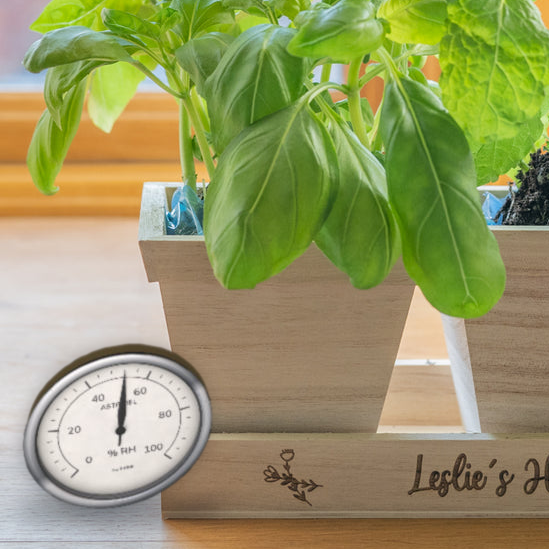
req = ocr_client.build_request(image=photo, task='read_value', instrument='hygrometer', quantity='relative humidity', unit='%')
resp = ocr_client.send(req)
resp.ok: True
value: 52 %
